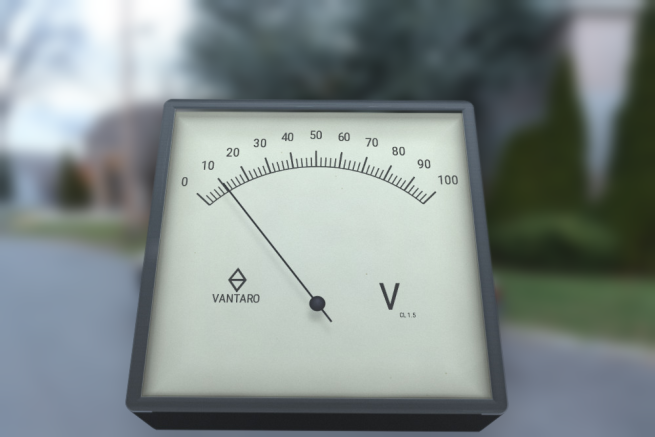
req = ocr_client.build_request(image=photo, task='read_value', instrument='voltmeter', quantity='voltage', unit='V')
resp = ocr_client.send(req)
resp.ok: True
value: 10 V
